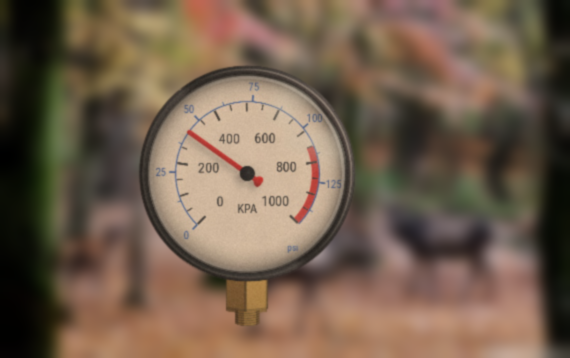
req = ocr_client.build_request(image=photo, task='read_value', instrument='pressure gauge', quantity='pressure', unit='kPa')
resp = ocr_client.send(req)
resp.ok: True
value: 300 kPa
